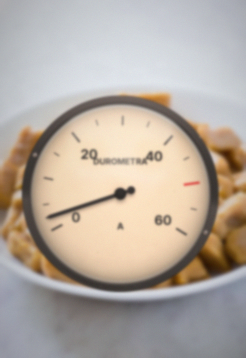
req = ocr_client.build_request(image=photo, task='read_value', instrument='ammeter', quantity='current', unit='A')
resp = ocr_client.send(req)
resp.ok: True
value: 2.5 A
